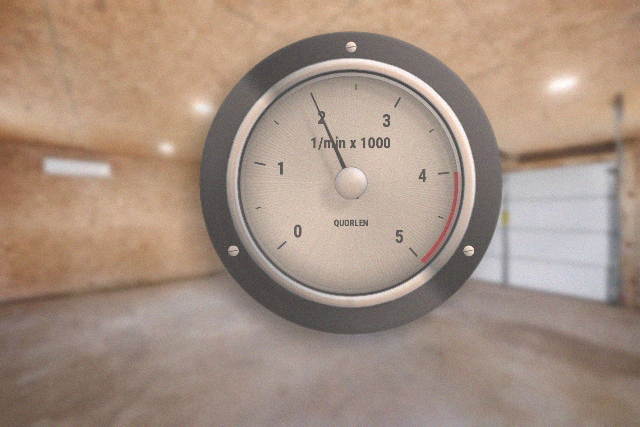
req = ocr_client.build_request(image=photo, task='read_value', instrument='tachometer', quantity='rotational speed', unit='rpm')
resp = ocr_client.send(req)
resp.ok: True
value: 2000 rpm
